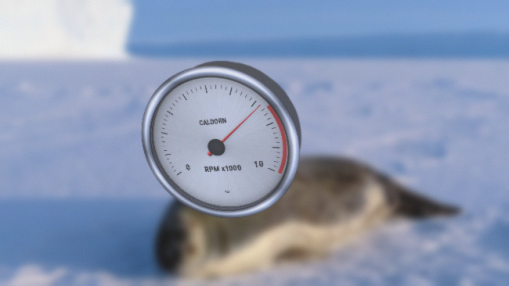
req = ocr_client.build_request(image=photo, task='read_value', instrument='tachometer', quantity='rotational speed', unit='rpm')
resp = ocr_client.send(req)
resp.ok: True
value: 7200 rpm
